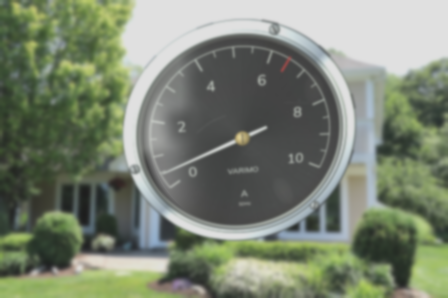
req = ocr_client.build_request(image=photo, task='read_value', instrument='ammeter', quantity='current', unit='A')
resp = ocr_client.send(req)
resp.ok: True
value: 0.5 A
